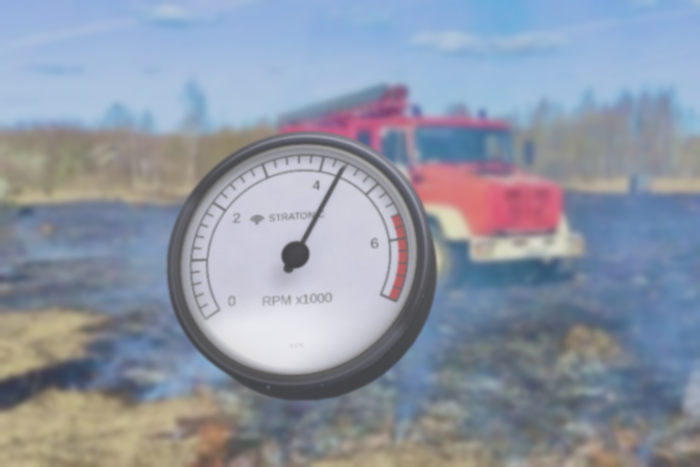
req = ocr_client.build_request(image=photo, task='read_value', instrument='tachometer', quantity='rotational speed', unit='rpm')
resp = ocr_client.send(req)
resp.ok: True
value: 4400 rpm
